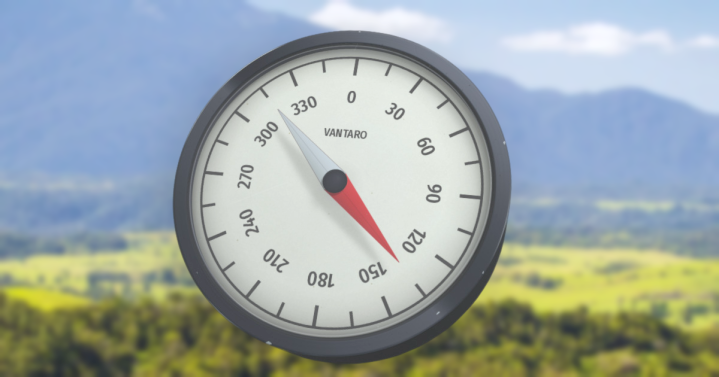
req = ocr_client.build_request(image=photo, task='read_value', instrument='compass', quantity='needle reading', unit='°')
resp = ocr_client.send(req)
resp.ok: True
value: 135 °
